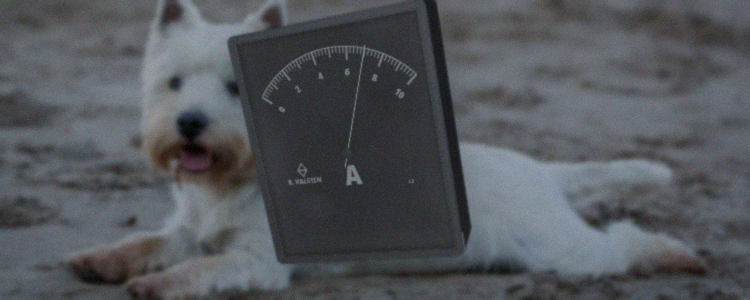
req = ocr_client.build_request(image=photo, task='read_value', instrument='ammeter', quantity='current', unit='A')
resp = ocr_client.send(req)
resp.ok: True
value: 7 A
